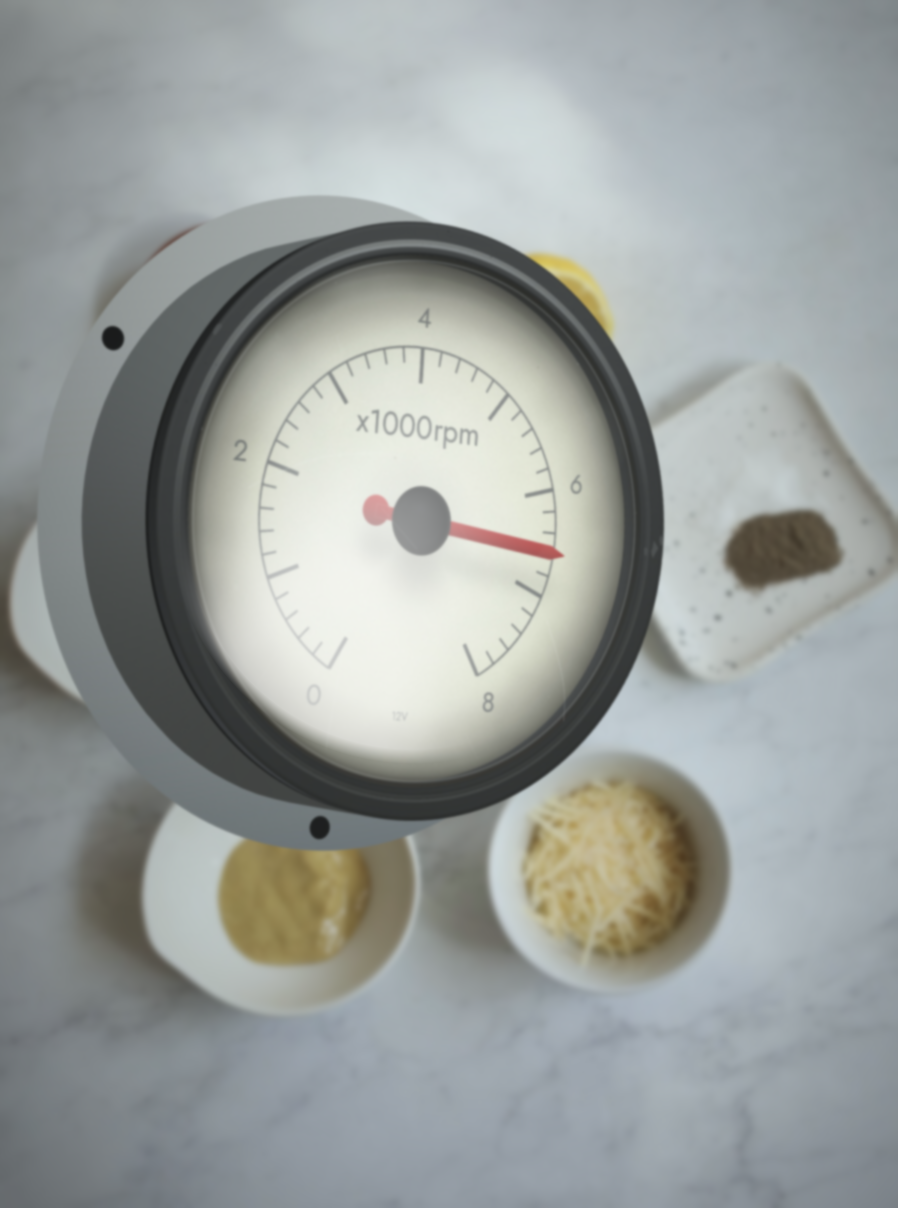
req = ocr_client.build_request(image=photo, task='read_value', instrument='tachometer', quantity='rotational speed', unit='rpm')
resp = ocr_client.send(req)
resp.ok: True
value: 6600 rpm
